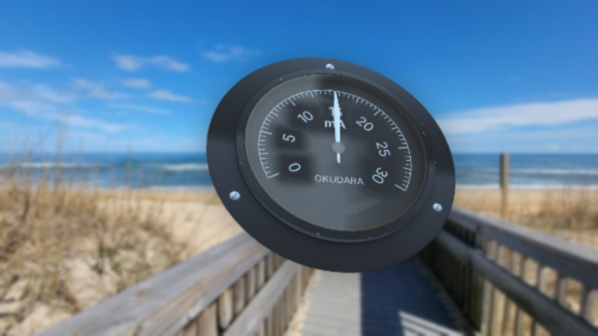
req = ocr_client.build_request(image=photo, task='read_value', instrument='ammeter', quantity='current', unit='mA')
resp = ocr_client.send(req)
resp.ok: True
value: 15 mA
